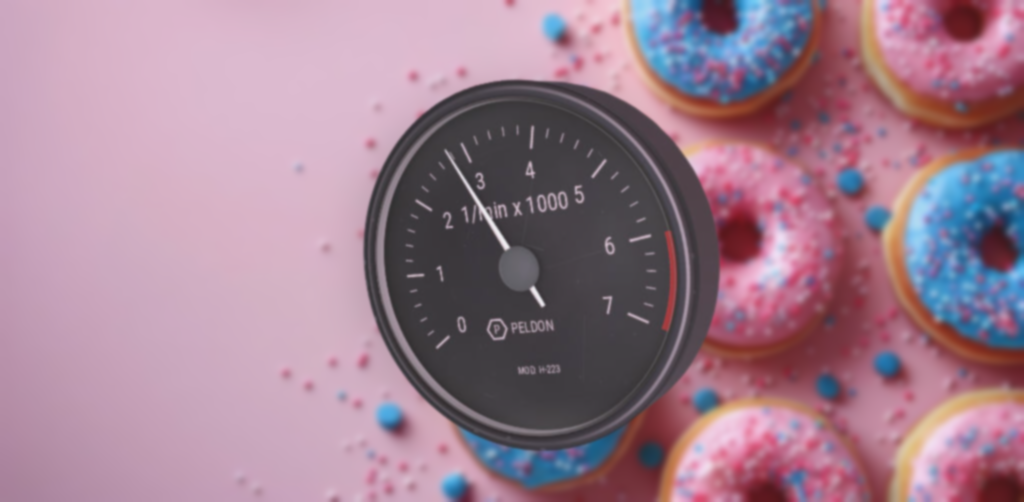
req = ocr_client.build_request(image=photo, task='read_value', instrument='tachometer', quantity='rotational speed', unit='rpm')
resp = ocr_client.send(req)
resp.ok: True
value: 2800 rpm
